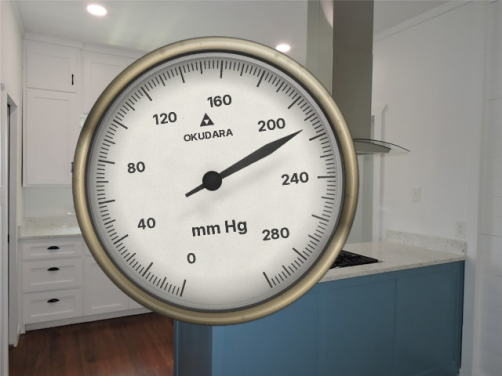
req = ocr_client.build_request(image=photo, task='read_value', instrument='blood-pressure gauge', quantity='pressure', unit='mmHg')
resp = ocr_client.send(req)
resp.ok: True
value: 214 mmHg
